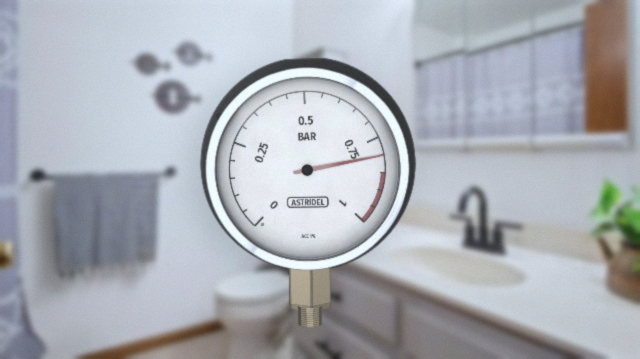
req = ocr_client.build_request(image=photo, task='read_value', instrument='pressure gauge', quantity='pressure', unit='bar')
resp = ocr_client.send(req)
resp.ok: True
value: 0.8 bar
